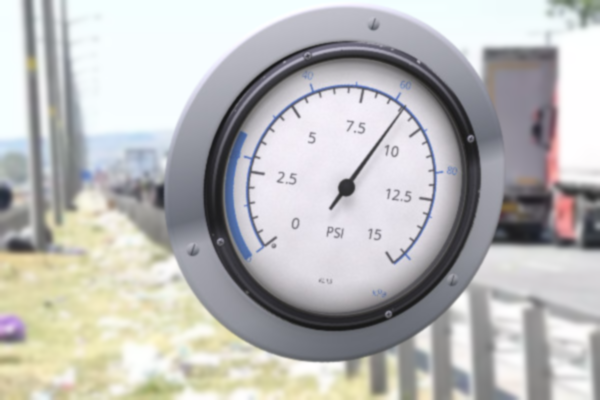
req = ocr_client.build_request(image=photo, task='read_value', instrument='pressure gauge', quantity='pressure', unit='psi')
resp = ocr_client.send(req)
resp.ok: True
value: 9 psi
